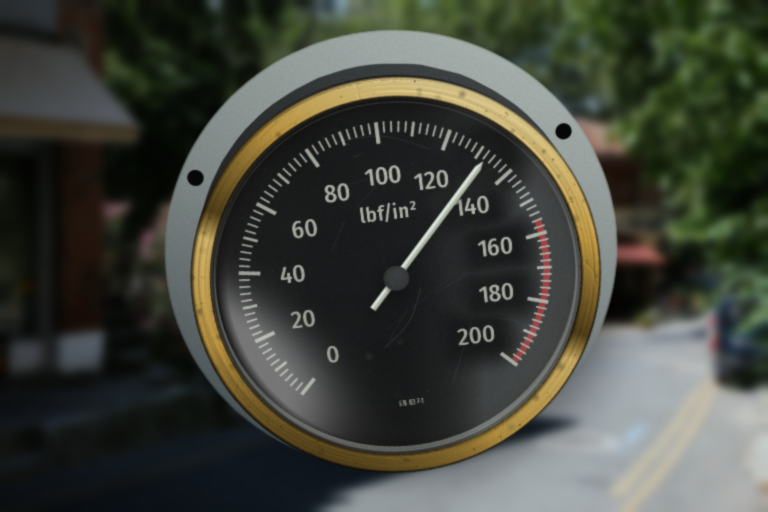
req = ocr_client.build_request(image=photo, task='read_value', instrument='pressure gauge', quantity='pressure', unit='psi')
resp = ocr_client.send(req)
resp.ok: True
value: 132 psi
